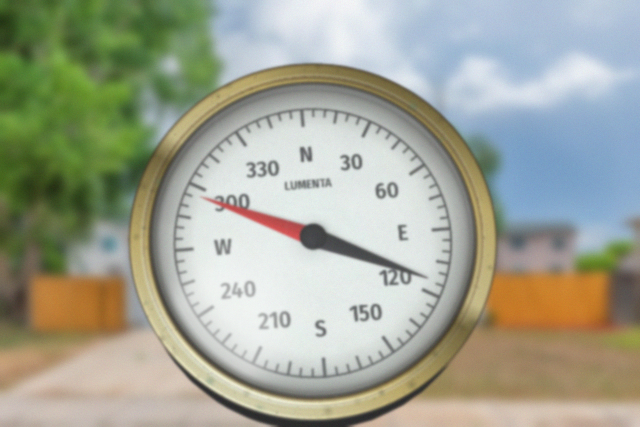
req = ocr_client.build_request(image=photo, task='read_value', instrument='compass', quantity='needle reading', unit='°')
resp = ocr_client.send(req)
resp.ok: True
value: 295 °
